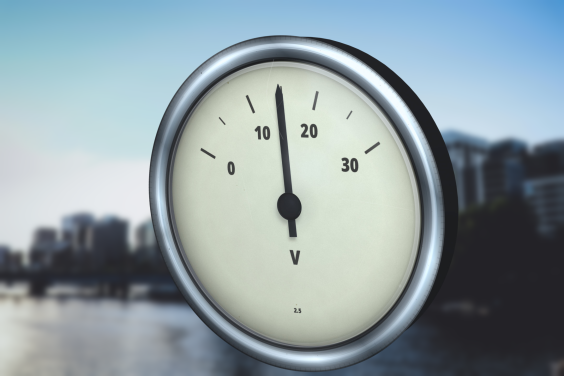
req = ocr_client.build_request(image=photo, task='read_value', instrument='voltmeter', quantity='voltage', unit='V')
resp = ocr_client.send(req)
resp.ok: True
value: 15 V
